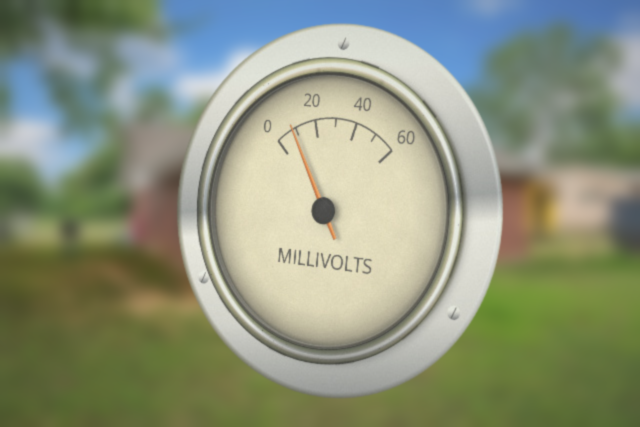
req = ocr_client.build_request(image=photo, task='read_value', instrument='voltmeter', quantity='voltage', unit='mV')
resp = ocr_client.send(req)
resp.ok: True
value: 10 mV
